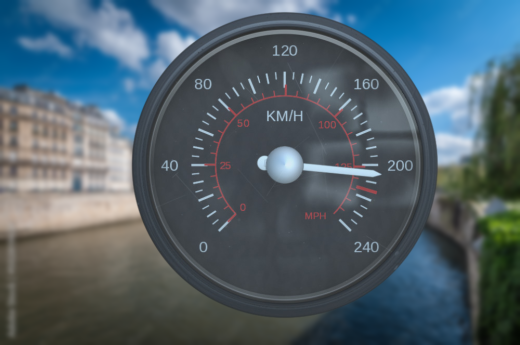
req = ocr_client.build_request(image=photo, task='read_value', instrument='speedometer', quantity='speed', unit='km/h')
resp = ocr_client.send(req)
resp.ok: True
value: 205 km/h
